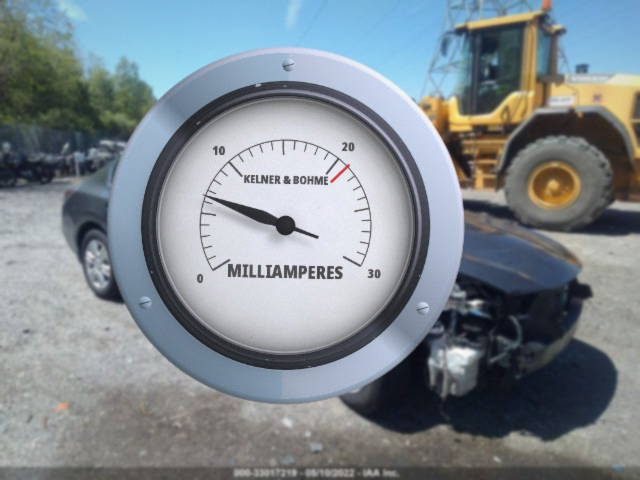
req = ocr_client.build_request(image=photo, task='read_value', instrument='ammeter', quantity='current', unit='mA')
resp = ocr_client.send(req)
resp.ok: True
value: 6.5 mA
